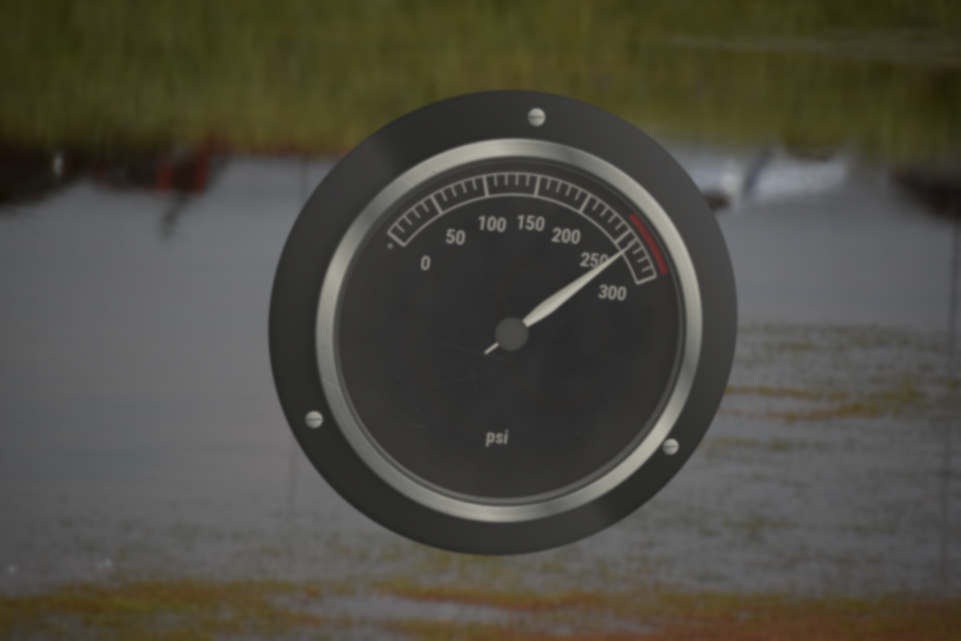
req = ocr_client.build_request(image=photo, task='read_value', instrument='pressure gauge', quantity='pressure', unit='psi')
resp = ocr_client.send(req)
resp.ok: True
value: 260 psi
